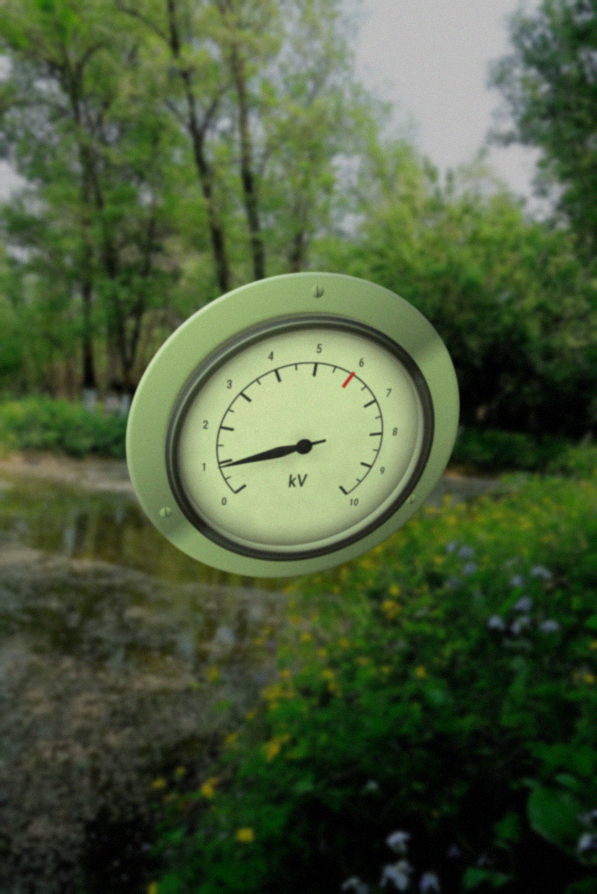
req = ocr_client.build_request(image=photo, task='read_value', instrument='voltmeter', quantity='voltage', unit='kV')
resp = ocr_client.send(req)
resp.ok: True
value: 1 kV
